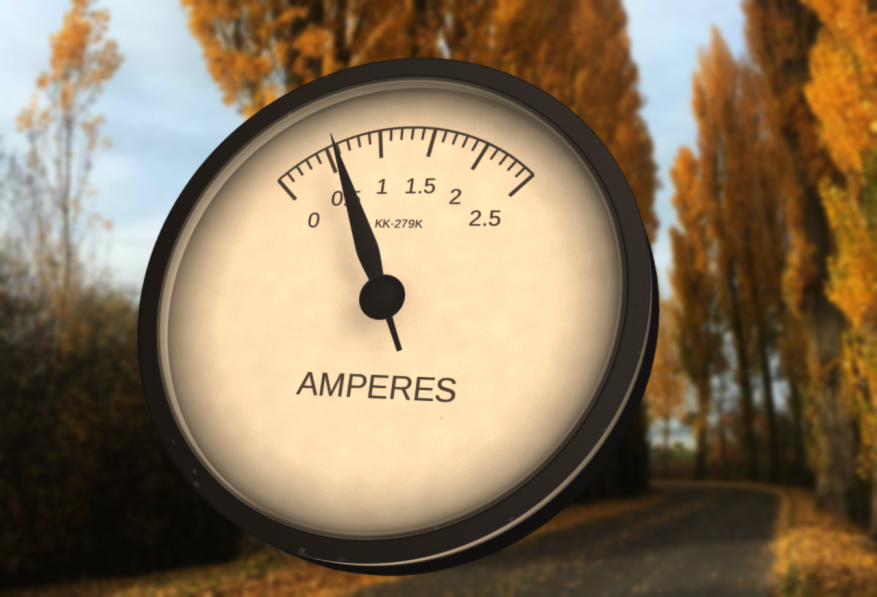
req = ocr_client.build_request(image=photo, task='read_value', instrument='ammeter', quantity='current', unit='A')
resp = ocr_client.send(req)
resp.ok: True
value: 0.6 A
